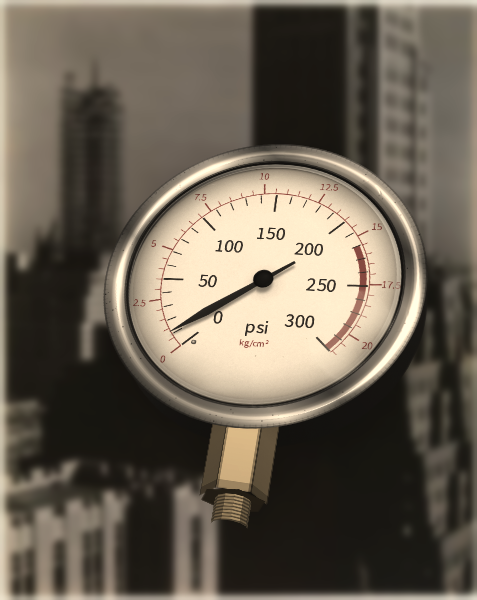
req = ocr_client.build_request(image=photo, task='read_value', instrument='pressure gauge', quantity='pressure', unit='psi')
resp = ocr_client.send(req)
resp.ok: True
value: 10 psi
